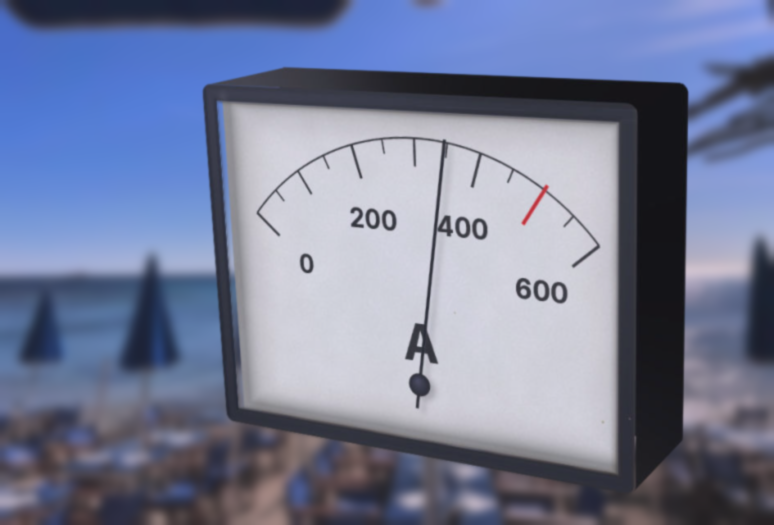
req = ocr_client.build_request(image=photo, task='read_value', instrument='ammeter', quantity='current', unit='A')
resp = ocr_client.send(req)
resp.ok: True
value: 350 A
